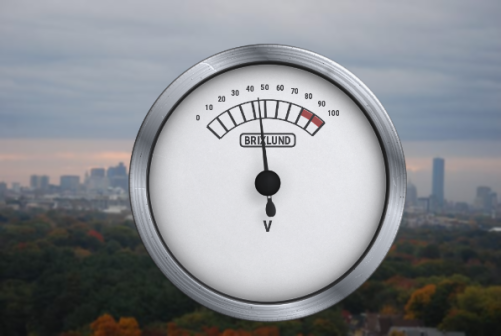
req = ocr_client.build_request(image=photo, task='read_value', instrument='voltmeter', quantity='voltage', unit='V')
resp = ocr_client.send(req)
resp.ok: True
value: 45 V
